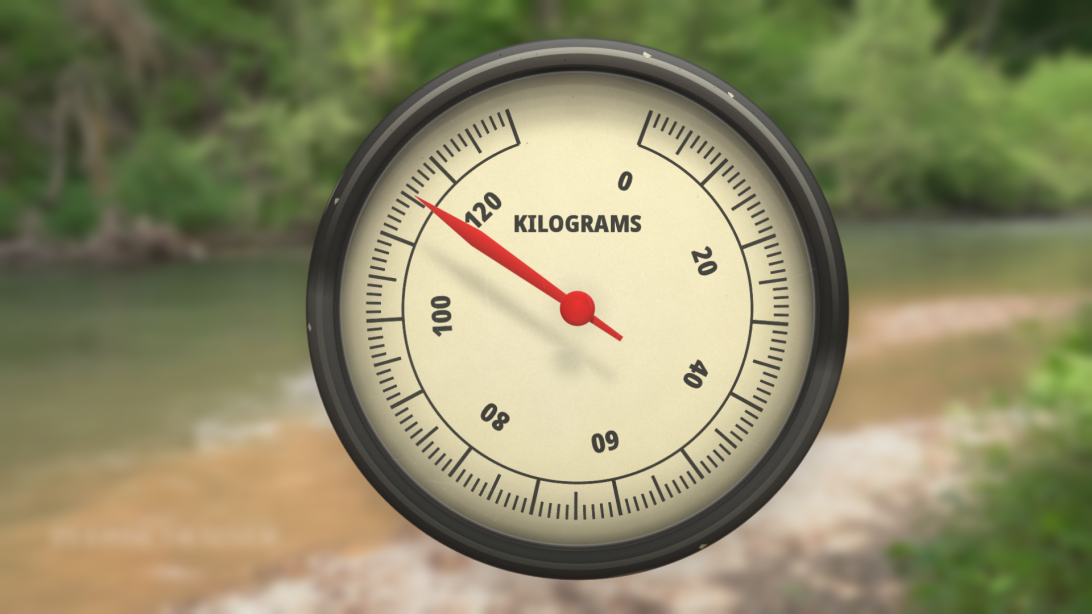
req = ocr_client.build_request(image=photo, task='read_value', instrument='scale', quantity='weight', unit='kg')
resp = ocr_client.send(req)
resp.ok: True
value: 115.5 kg
